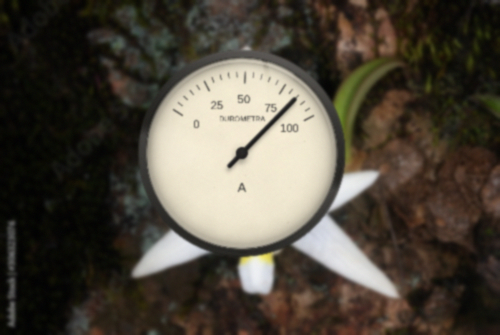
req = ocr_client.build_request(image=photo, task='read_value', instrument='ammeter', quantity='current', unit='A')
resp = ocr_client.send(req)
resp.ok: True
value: 85 A
